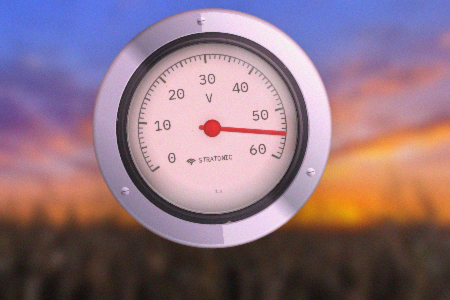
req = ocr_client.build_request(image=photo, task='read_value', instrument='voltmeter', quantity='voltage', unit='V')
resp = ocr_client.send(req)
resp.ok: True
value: 55 V
